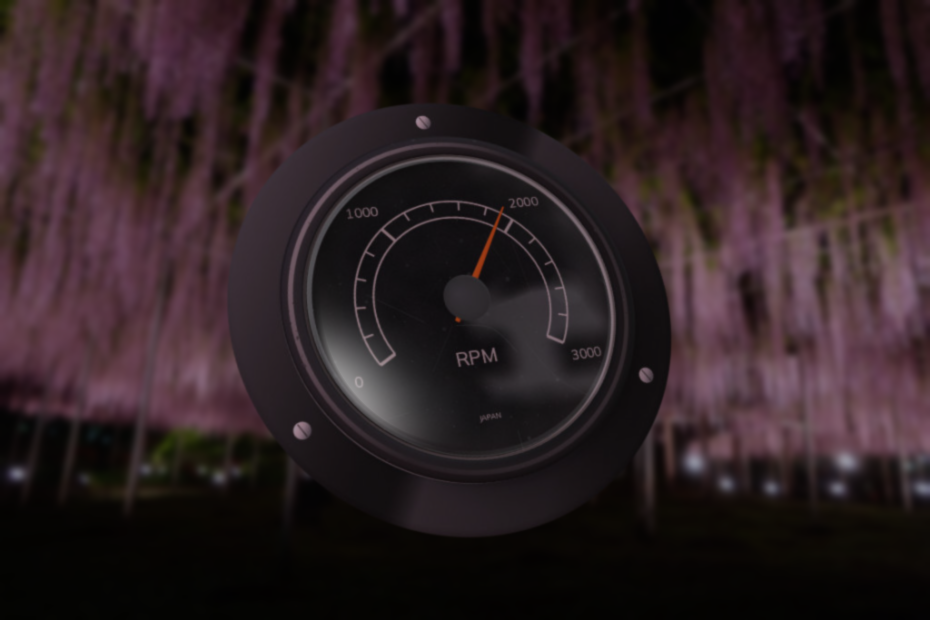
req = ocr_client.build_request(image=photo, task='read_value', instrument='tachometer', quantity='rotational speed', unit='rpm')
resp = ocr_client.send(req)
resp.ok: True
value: 1900 rpm
